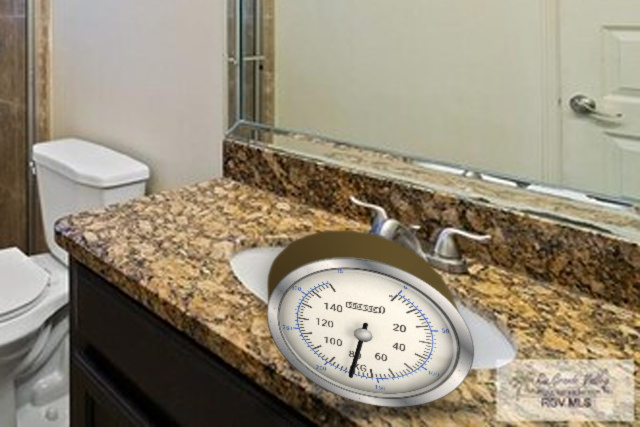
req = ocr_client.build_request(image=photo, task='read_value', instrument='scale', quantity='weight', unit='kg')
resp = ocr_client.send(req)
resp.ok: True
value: 80 kg
